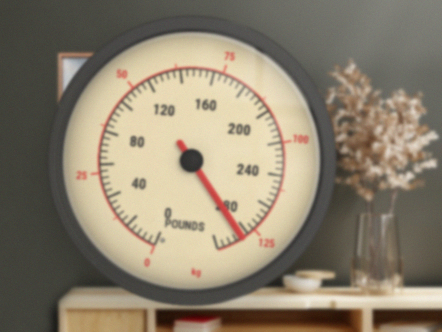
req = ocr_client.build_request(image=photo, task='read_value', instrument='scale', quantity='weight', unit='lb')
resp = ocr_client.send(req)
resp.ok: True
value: 284 lb
